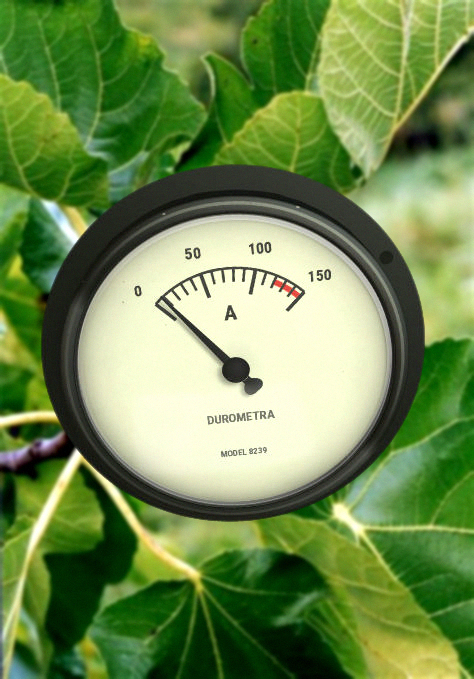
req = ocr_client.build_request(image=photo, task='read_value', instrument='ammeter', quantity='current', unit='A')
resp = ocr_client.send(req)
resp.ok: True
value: 10 A
